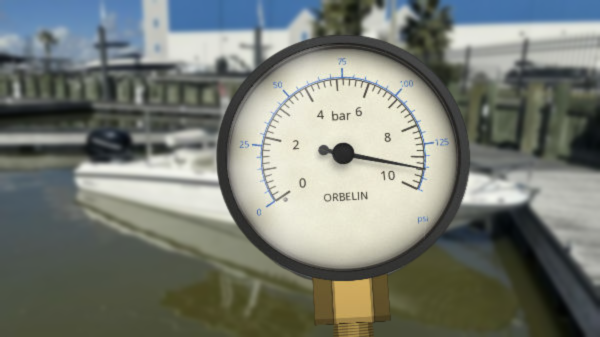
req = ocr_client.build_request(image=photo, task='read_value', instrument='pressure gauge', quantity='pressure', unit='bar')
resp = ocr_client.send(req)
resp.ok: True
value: 9.4 bar
